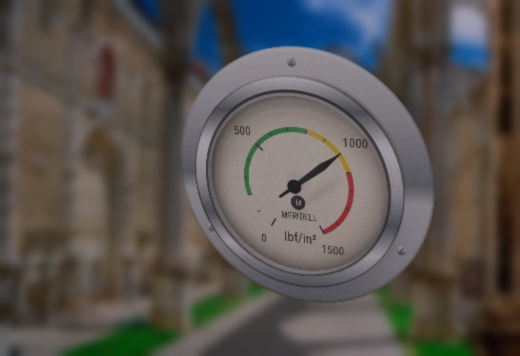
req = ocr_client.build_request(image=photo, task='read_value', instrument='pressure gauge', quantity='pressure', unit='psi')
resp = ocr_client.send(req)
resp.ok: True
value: 1000 psi
